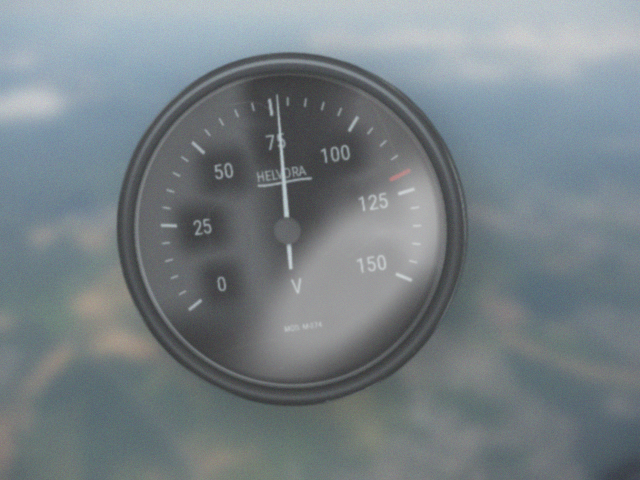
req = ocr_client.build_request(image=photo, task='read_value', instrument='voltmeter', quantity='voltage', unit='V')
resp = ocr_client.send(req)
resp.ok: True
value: 77.5 V
